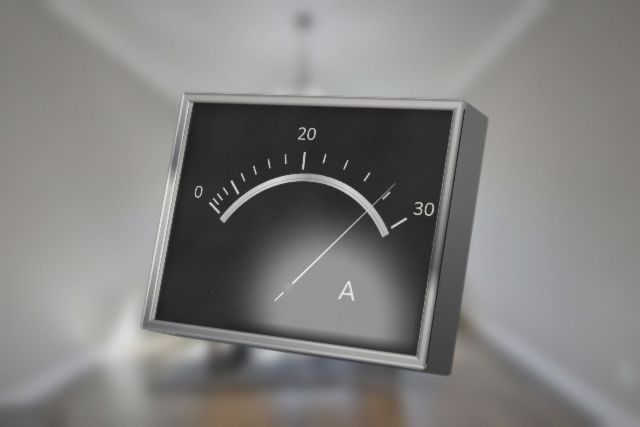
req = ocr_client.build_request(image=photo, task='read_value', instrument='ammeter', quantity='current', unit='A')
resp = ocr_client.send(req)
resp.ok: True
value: 28 A
